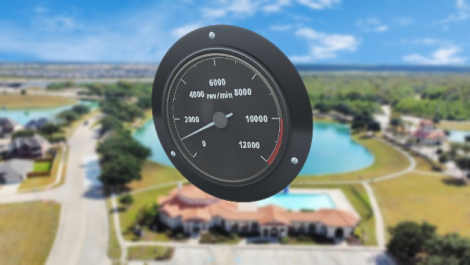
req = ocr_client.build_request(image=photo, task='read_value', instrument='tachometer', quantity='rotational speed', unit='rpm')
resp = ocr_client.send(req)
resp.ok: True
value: 1000 rpm
